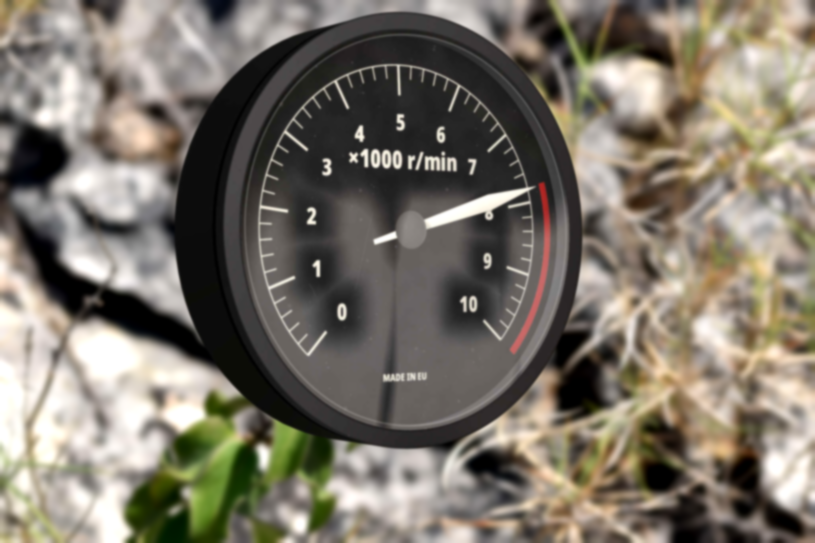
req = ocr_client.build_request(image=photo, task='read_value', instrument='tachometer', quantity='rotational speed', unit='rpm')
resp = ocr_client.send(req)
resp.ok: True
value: 7800 rpm
